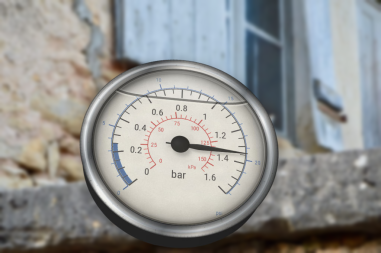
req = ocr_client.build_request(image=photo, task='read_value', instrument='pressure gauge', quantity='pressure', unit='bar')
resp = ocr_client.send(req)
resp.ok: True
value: 1.35 bar
